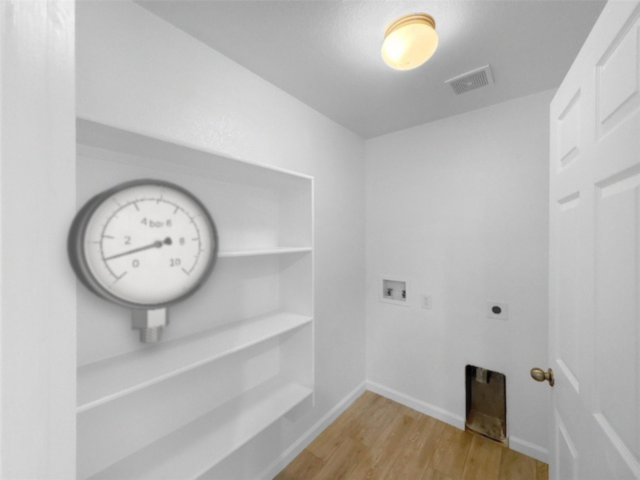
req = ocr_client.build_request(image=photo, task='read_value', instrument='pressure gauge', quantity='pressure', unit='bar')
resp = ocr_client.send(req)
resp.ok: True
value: 1 bar
